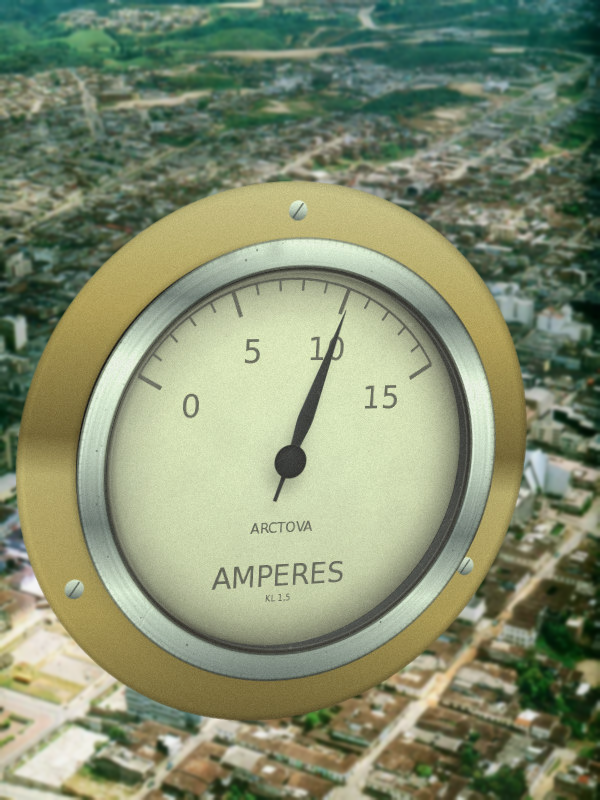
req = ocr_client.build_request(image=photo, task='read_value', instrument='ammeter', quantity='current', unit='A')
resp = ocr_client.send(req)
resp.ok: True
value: 10 A
